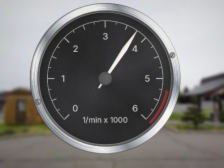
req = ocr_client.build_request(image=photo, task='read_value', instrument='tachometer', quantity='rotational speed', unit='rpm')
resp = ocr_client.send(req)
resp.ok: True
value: 3750 rpm
